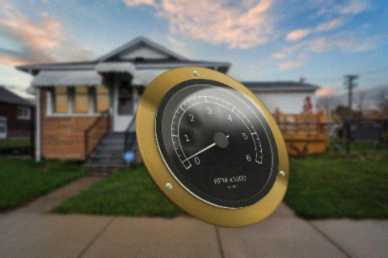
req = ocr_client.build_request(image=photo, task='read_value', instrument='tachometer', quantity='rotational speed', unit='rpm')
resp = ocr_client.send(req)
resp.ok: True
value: 200 rpm
